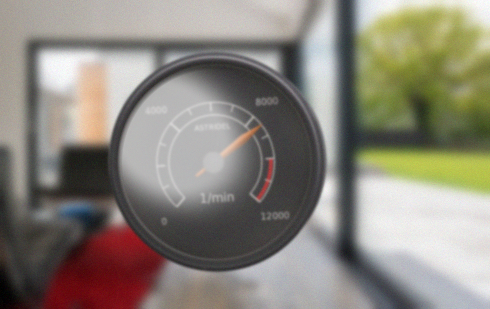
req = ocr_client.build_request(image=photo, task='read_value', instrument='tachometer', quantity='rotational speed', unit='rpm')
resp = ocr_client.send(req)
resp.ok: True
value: 8500 rpm
